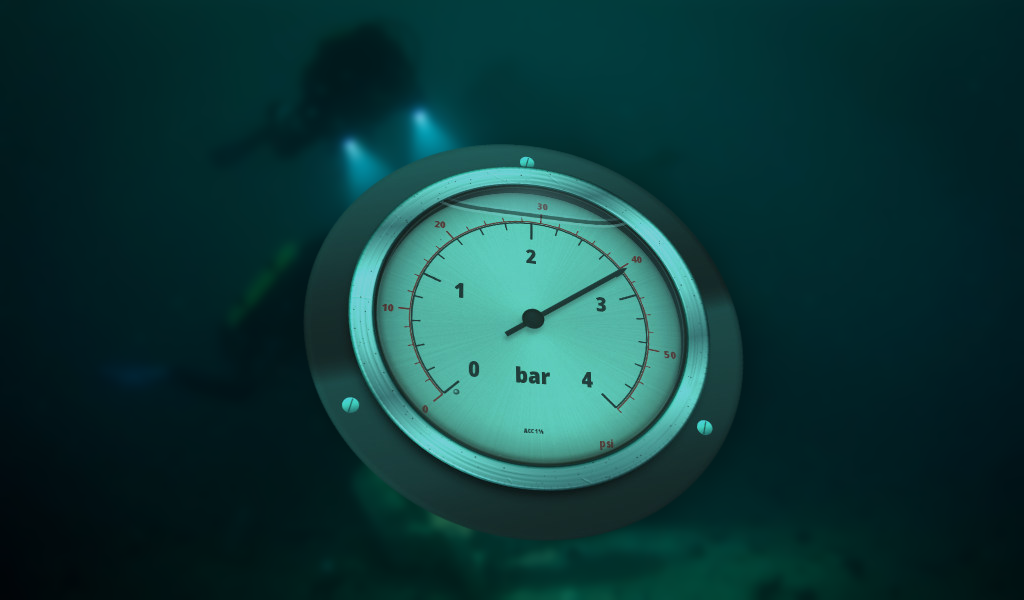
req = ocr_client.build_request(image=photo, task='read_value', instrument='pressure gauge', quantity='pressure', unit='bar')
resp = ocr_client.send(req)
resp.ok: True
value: 2.8 bar
